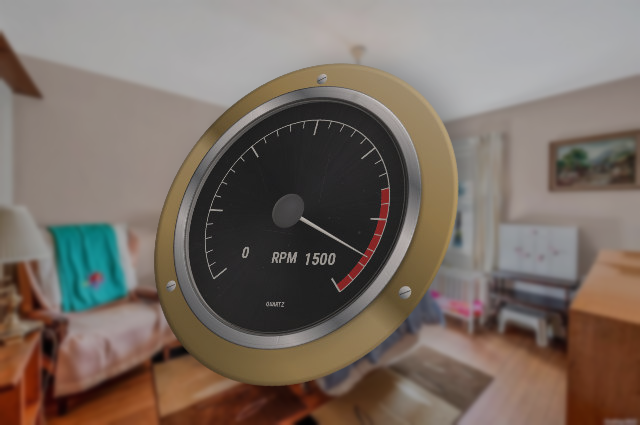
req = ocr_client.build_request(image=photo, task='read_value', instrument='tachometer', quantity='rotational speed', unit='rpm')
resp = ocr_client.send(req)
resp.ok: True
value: 1375 rpm
